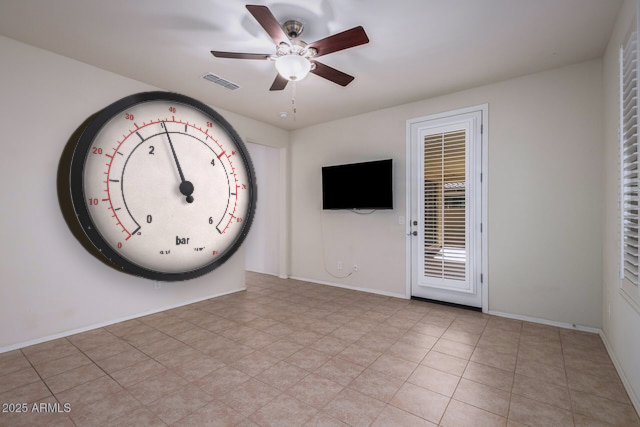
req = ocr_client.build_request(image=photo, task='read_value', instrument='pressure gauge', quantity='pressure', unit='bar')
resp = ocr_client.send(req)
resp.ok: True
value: 2.5 bar
